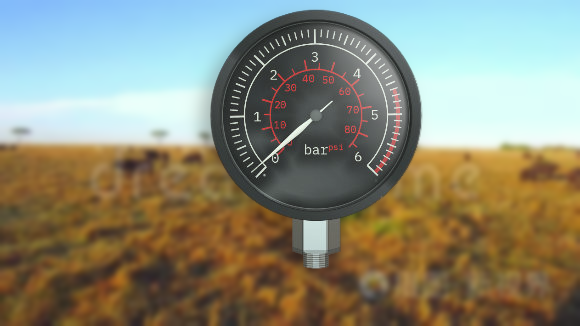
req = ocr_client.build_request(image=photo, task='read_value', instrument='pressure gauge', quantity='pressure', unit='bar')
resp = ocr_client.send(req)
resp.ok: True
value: 0.1 bar
